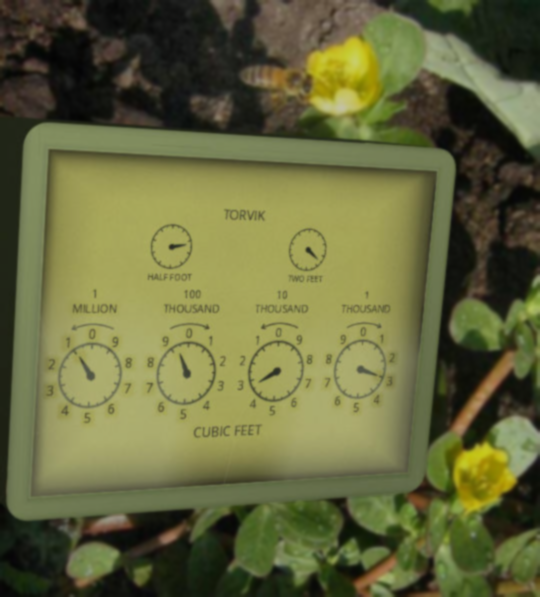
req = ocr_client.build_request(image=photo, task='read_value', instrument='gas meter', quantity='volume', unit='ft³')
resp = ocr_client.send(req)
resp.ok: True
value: 93300 ft³
